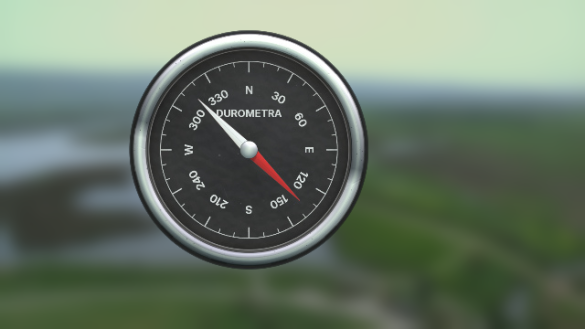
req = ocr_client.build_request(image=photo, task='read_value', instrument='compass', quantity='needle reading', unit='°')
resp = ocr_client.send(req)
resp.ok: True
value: 135 °
